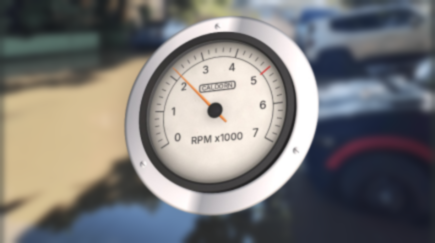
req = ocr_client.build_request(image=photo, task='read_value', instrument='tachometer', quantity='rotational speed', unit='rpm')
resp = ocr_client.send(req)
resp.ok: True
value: 2200 rpm
